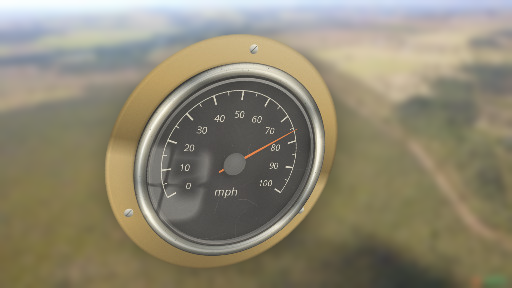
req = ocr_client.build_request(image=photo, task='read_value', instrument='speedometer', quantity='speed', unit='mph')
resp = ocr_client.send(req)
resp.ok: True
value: 75 mph
